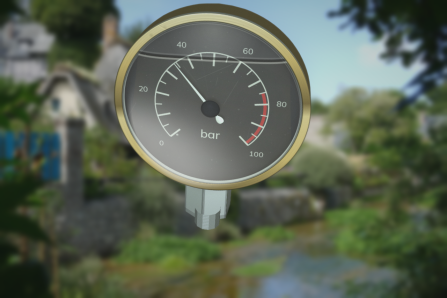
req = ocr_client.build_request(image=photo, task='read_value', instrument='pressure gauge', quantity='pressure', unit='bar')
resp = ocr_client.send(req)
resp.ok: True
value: 35 bar
